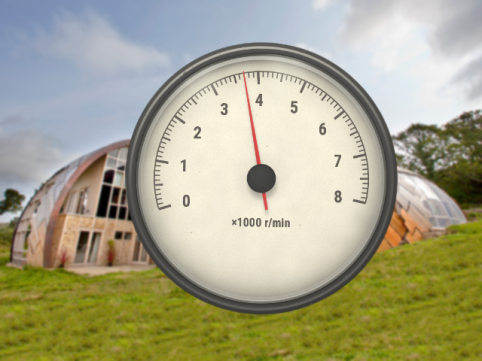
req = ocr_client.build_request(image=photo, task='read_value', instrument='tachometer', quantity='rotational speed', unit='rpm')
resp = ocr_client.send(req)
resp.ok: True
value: 3700 rpm
